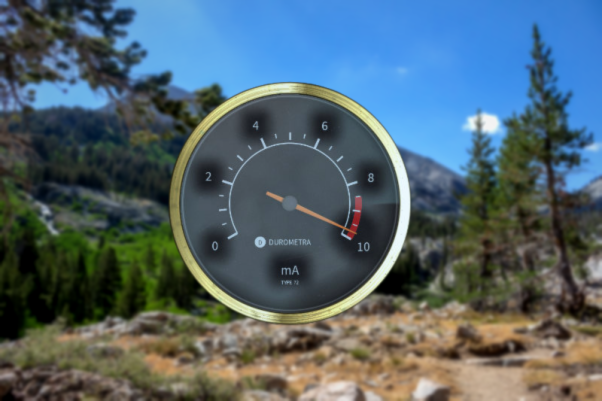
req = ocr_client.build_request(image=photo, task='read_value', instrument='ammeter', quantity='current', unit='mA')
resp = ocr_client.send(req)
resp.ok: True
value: 9.75 mA
